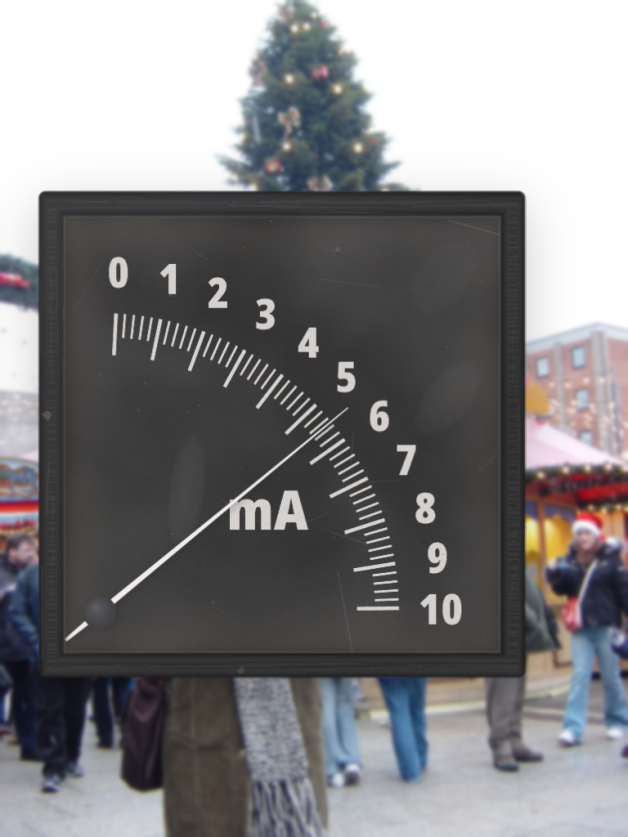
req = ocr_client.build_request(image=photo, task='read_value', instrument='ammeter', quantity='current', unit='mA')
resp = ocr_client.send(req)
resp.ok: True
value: 5.5 mA
